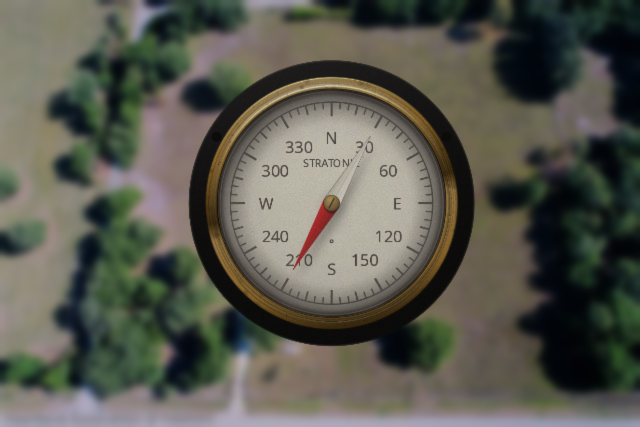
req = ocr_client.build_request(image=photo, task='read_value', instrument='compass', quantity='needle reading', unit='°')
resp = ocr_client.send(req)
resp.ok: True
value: 210 °
